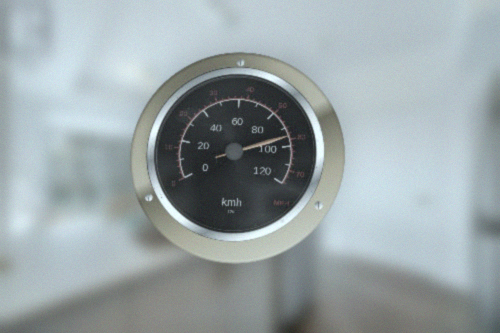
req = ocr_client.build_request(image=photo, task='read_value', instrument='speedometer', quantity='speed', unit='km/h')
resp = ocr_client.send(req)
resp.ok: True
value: 95 km/h
